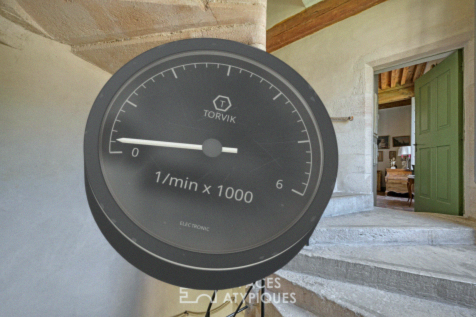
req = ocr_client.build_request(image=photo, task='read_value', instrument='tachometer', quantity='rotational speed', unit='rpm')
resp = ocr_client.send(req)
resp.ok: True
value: 200 rpm
